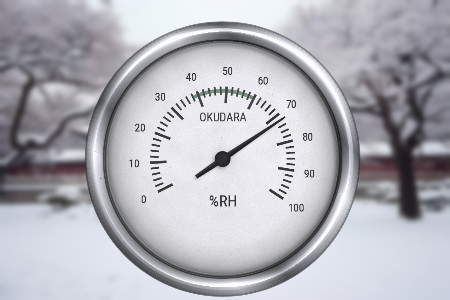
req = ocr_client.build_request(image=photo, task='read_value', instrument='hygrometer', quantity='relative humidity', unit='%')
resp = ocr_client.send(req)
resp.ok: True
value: 72 %
